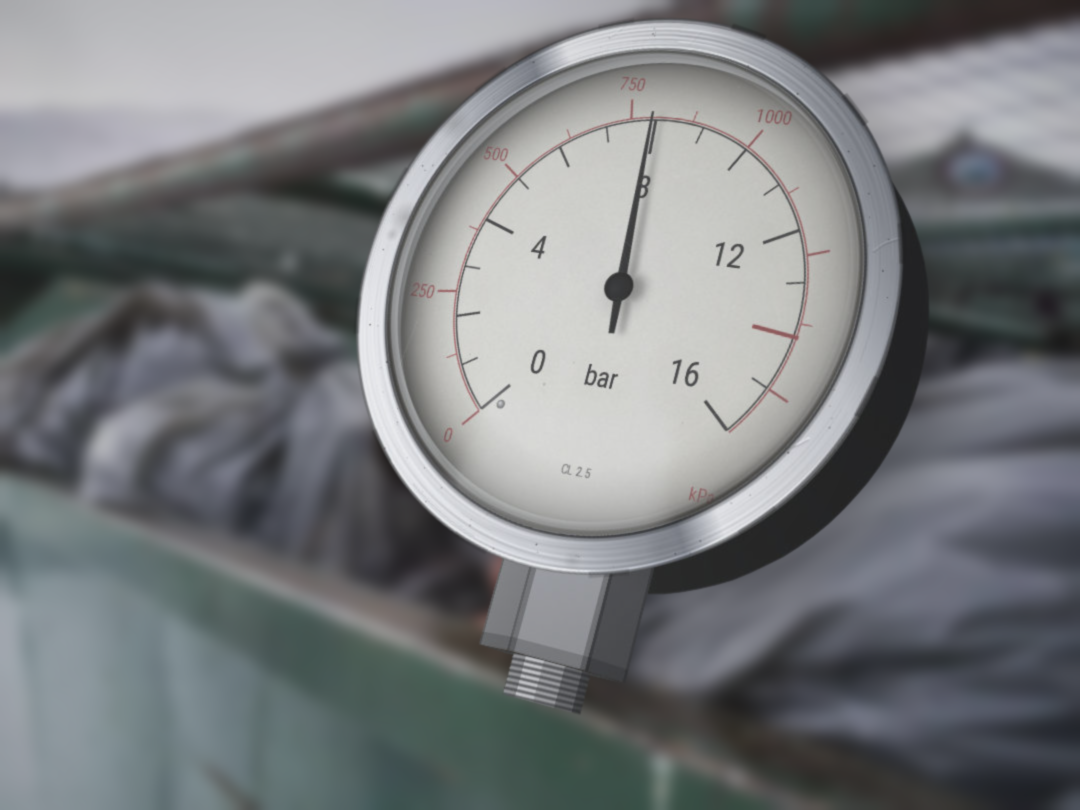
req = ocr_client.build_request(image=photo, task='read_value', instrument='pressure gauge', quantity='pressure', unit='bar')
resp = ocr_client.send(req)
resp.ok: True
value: 8 bar
